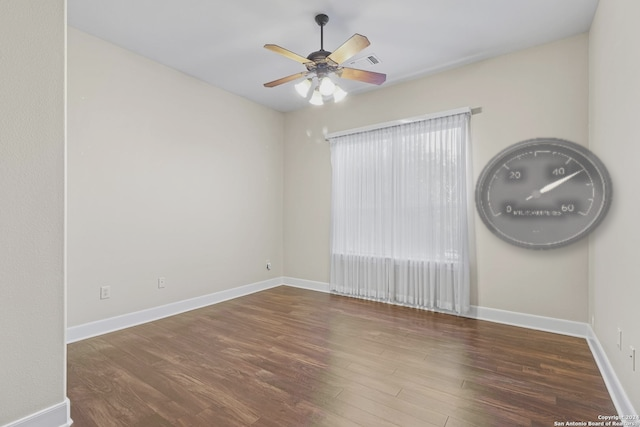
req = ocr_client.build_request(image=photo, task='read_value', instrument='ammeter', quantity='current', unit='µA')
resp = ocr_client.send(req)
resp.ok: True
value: 45 µA
